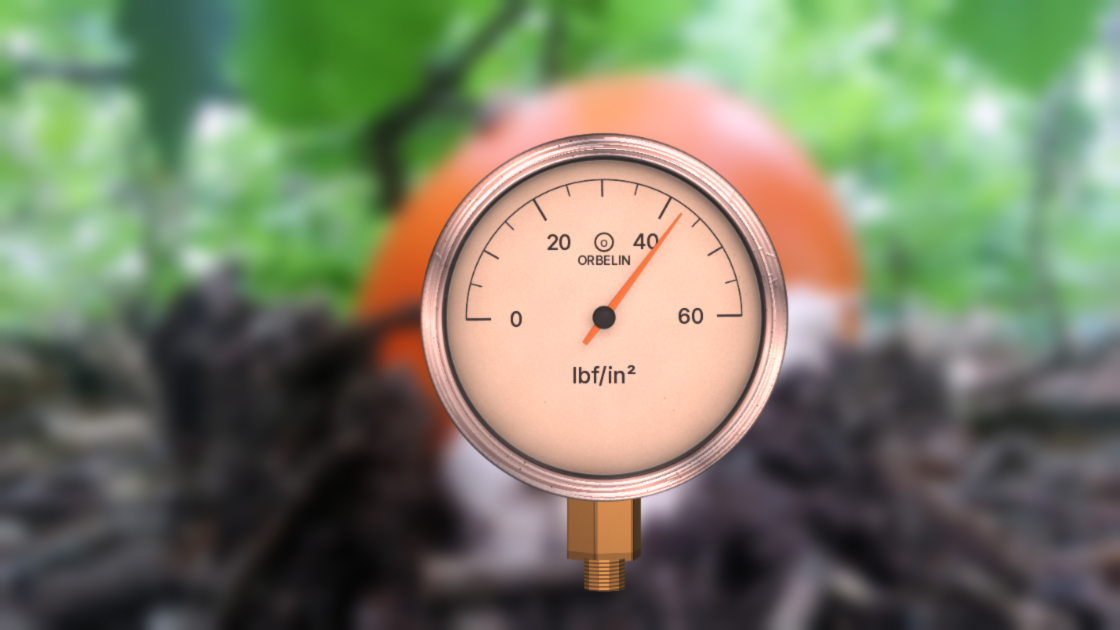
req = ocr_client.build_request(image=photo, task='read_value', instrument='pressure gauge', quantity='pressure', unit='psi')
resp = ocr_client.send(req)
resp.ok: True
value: 42.5 psi
